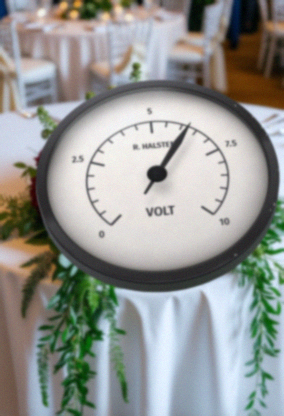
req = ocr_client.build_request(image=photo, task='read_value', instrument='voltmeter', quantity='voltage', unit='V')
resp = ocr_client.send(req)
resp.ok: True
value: 6.25 V
